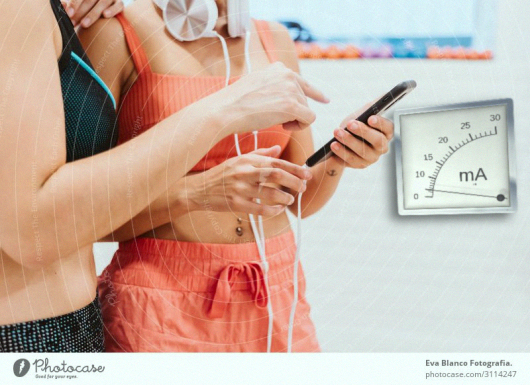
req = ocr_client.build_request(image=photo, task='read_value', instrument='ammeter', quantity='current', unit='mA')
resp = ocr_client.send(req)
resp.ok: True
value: 5 mA
